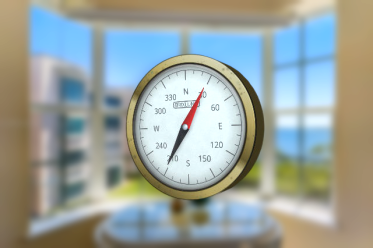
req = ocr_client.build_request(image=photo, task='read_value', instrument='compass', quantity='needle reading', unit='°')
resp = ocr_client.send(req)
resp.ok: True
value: 30 °
